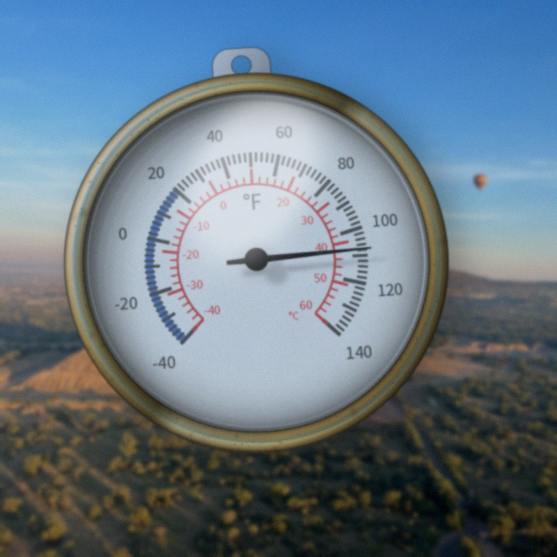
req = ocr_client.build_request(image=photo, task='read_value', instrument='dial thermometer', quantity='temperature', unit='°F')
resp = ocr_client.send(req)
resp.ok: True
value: 108 °F
